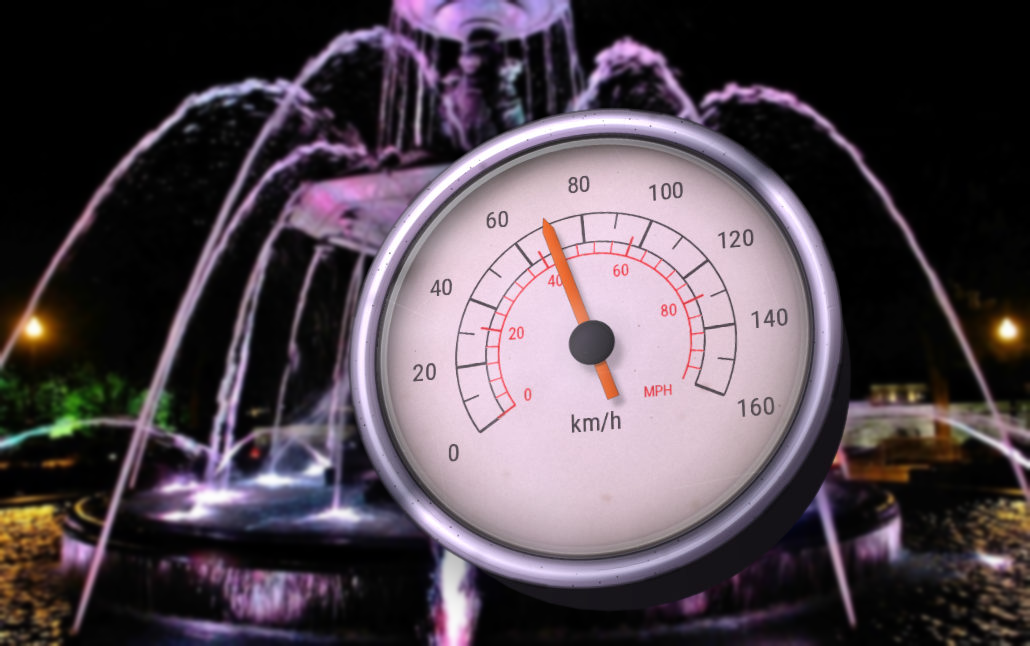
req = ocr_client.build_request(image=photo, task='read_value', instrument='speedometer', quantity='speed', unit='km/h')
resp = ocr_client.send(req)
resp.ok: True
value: 70 km/h
